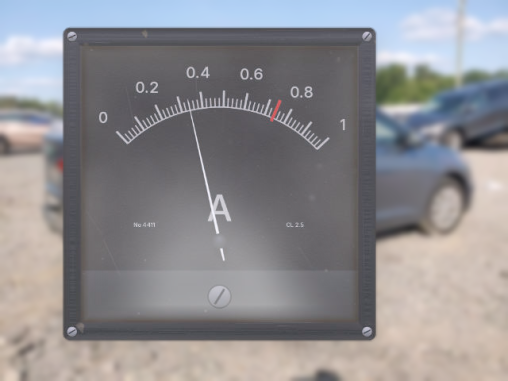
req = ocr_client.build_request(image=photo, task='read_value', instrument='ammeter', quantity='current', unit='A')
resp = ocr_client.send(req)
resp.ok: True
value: 0.34 A
